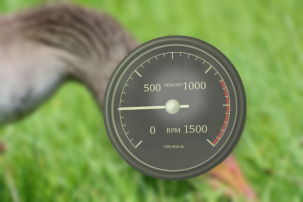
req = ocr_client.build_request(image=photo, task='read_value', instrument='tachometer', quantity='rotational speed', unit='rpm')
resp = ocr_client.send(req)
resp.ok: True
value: 250 rpm
